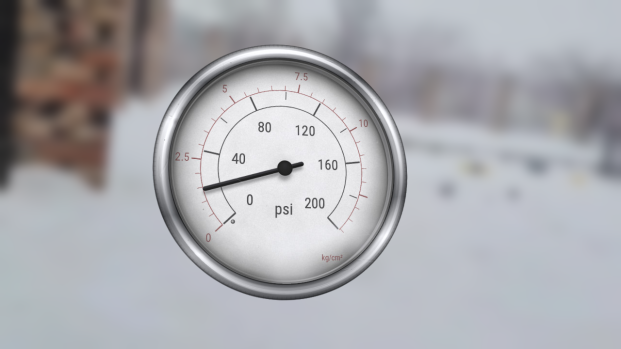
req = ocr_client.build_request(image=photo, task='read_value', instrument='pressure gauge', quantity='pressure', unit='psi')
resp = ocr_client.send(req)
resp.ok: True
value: 20 psi
